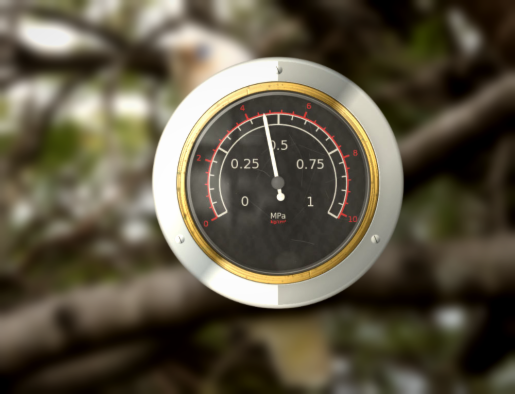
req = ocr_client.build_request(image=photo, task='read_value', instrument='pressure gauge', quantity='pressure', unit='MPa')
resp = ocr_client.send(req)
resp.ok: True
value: 0.45 MPa
